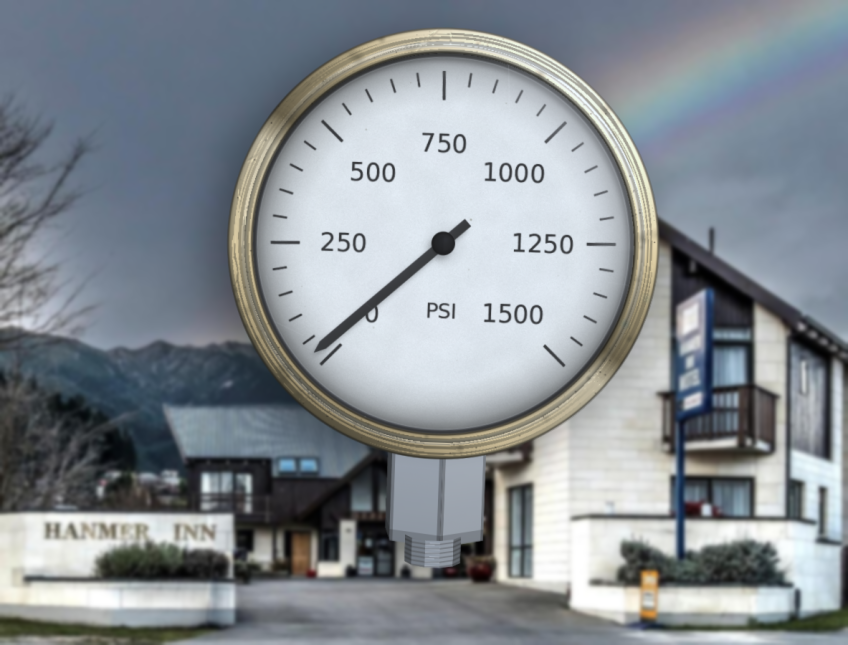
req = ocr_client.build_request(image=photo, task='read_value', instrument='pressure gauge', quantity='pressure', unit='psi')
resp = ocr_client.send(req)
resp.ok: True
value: 25 psi
